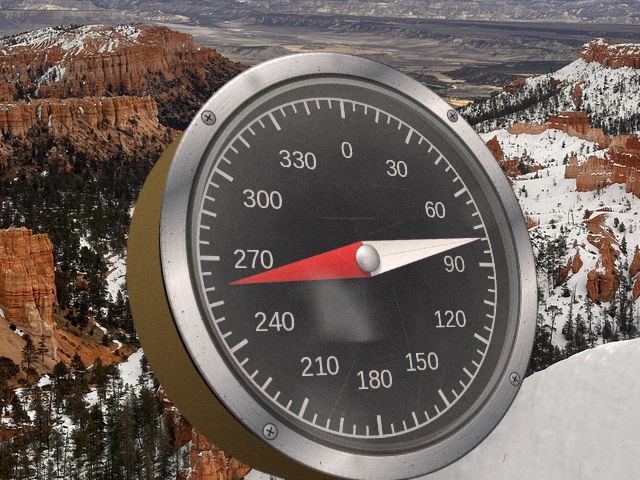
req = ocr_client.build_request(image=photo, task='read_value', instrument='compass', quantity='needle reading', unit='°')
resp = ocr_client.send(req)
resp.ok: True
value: 260 °
